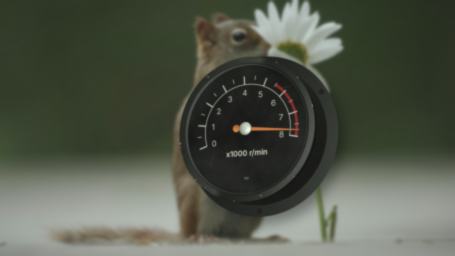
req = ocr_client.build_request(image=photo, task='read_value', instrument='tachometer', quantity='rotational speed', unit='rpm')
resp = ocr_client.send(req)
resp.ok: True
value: 7750 rpm
